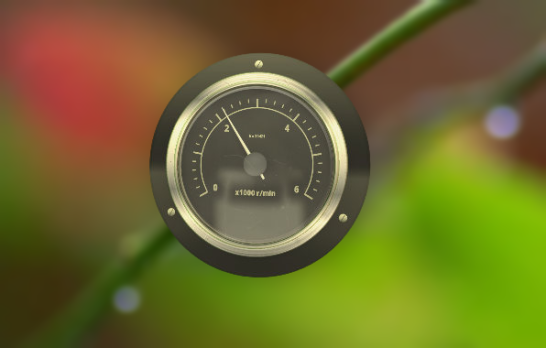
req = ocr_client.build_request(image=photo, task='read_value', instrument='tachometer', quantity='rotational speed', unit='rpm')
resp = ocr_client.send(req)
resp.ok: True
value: 2200 rpm
